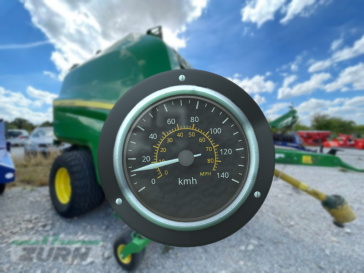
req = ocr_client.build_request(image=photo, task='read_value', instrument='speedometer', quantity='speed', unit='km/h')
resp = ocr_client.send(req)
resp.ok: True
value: 12.5 km/h
